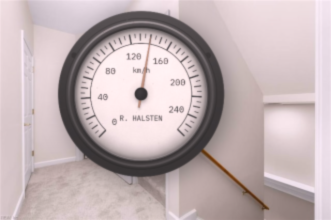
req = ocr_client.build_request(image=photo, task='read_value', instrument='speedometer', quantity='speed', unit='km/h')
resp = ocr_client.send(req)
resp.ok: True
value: 140 km/h
